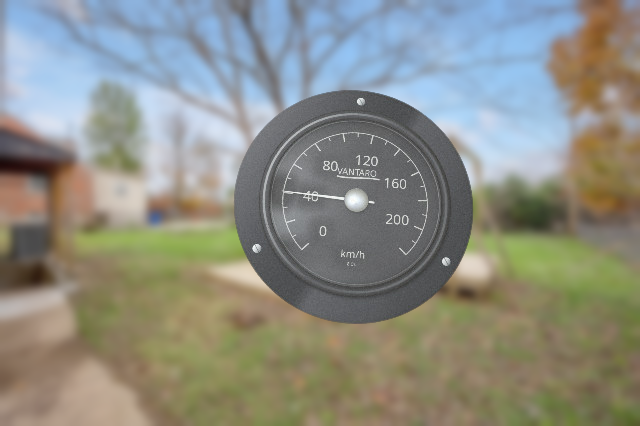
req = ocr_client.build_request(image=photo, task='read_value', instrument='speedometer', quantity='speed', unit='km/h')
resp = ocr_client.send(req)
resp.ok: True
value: 40 km/h
